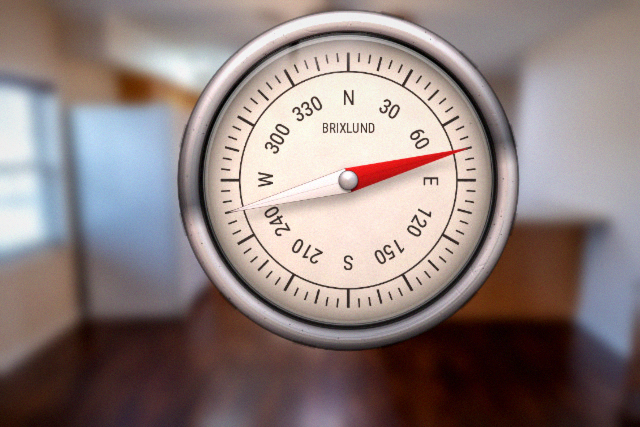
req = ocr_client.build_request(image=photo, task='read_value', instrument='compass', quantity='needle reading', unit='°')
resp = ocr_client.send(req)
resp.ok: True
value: 75 °
